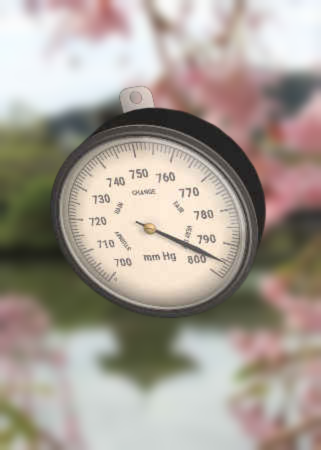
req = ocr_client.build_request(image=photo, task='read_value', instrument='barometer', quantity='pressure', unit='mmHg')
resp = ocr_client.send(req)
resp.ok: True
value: 795 mmHg
